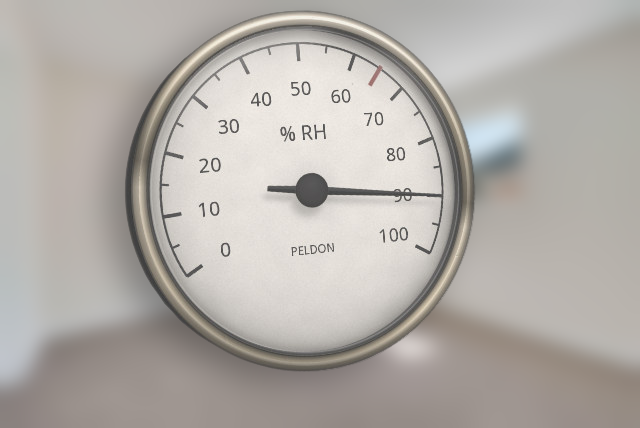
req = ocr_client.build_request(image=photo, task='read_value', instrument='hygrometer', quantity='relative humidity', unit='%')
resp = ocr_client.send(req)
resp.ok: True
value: 90 %
